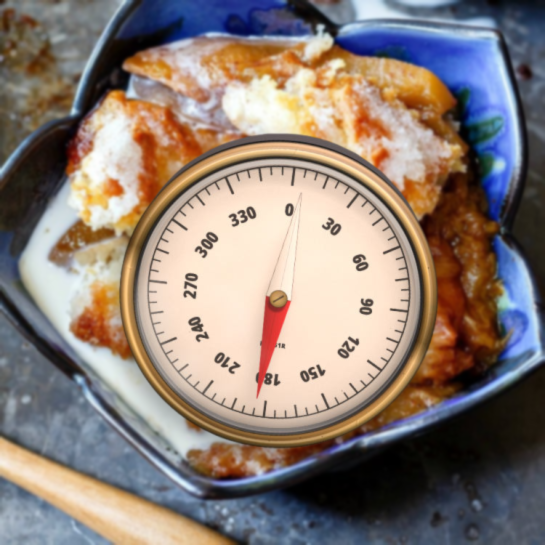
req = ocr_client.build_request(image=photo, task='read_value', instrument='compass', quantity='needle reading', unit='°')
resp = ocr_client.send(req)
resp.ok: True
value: 185 °
